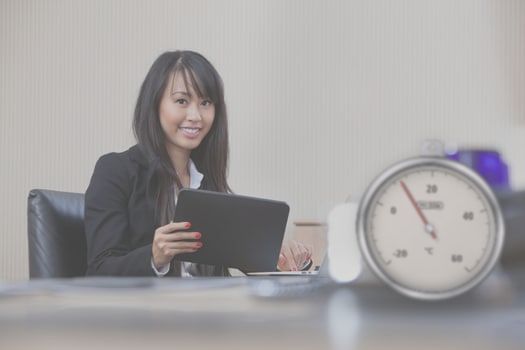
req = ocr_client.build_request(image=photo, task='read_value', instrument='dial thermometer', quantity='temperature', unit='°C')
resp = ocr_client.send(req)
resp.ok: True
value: 10 °C
